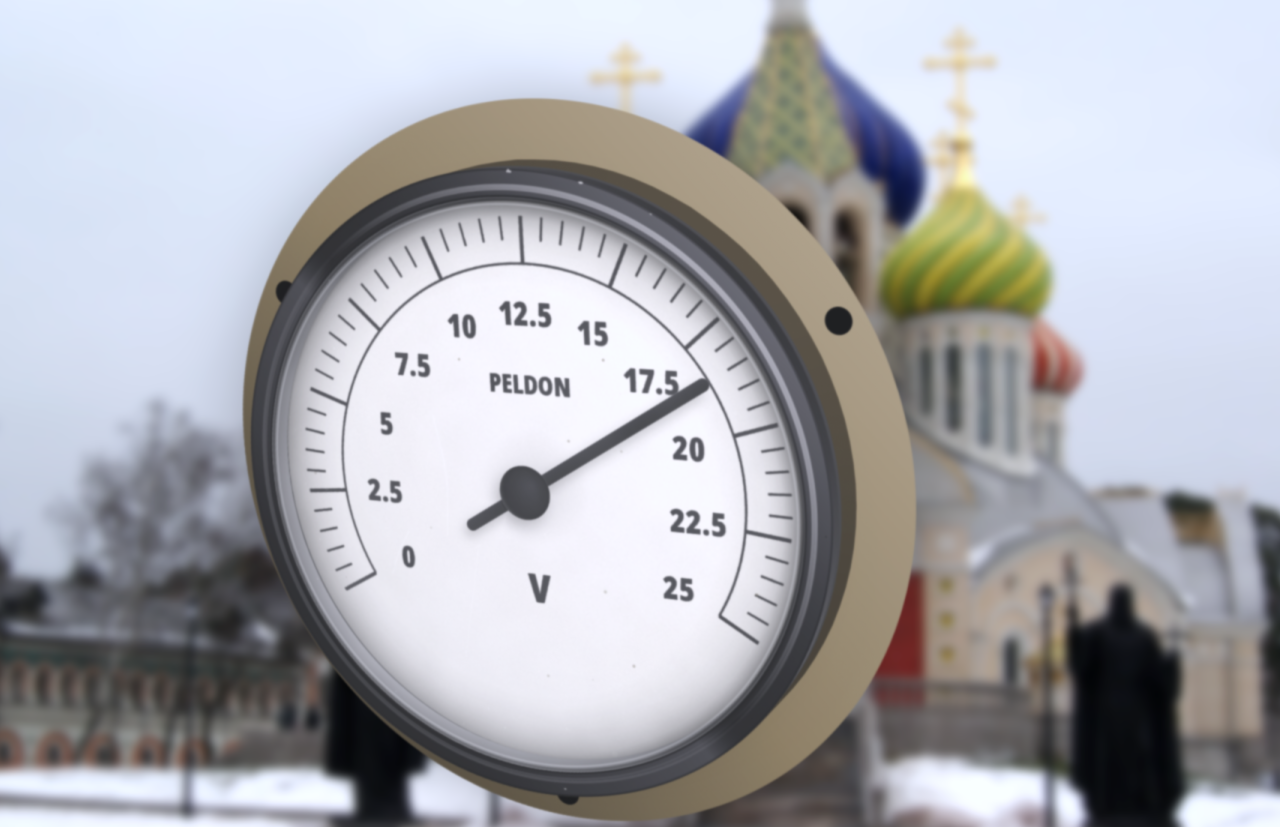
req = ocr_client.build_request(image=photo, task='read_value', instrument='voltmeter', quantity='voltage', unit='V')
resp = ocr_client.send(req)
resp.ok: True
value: 18.5 V
